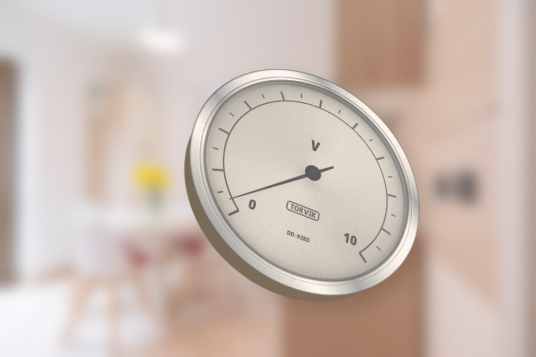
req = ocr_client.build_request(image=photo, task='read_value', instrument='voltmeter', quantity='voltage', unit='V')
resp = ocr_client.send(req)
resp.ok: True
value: 0.25 V
